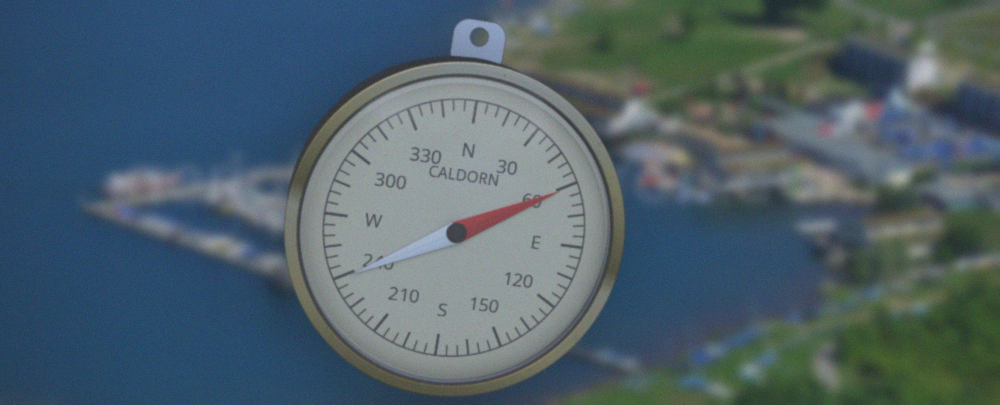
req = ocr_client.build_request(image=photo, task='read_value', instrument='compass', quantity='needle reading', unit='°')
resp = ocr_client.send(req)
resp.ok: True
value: 60 °
